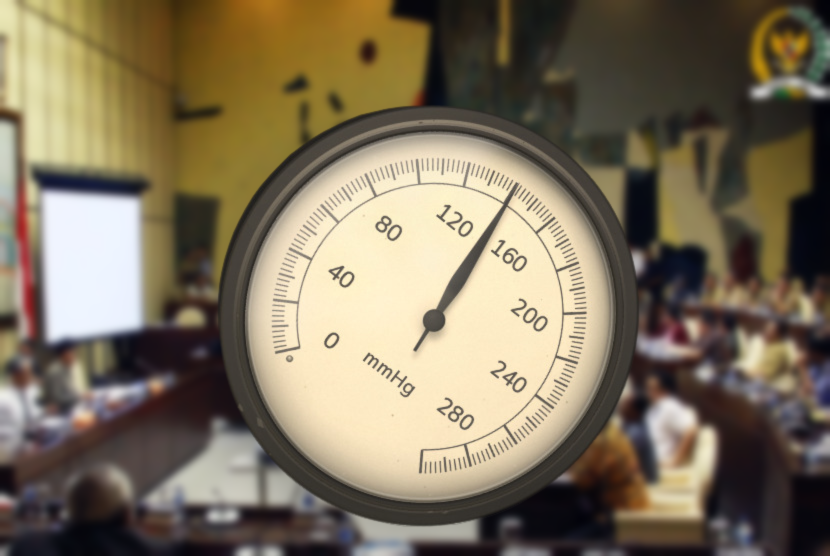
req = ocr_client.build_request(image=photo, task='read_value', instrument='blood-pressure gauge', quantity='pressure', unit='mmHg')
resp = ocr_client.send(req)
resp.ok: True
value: 140 mmHg
